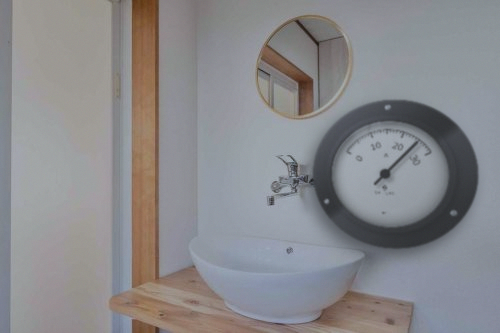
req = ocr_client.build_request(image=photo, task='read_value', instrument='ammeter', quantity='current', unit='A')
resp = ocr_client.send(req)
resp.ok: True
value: 25 A
